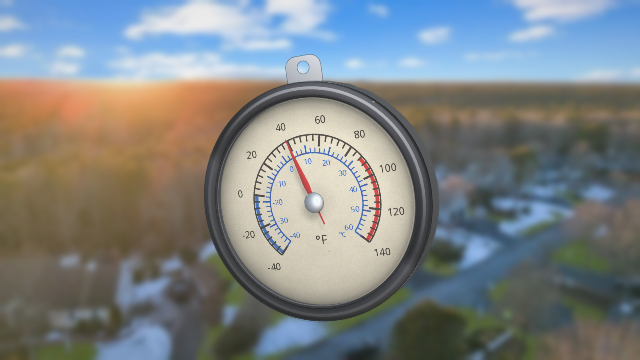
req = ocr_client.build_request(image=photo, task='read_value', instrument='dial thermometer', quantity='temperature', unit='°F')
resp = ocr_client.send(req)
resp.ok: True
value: 40 °F
